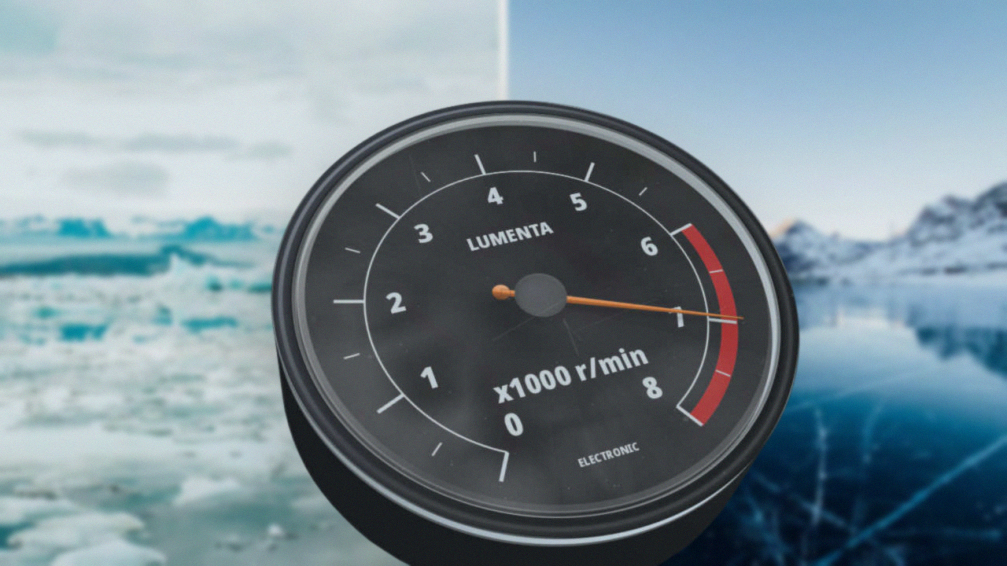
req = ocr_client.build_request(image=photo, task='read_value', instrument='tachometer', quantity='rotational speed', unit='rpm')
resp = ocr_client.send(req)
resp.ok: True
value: 7000 rpm
